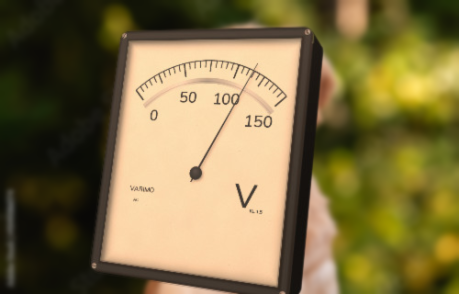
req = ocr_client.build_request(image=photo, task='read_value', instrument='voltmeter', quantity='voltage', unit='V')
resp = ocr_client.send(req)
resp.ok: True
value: 115 V
